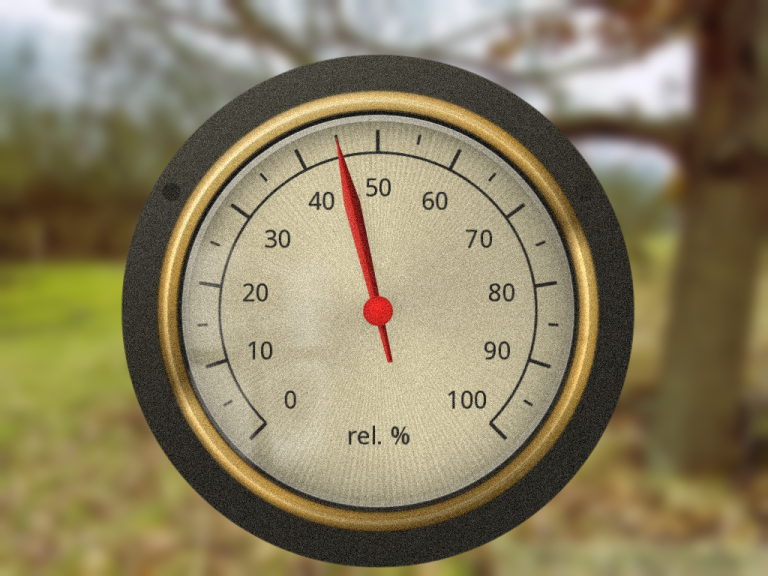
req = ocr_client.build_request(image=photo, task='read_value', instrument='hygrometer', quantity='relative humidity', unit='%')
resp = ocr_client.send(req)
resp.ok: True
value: 45 %
